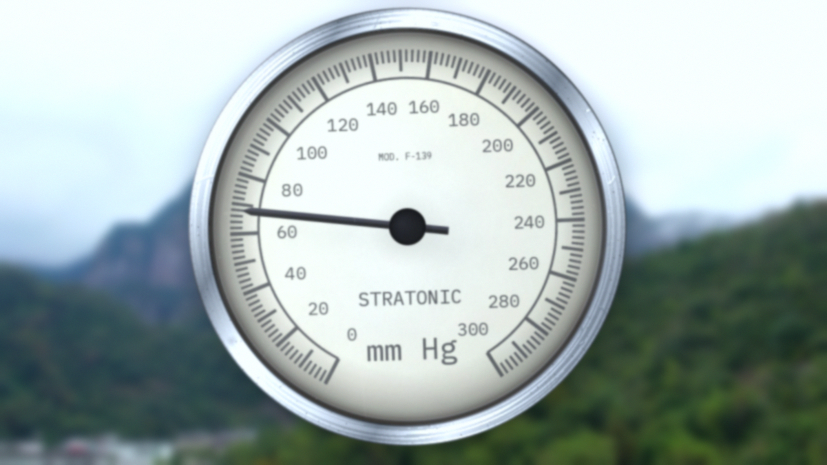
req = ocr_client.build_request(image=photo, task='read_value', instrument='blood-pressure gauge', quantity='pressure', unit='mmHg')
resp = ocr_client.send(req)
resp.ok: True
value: 68 mmHg
